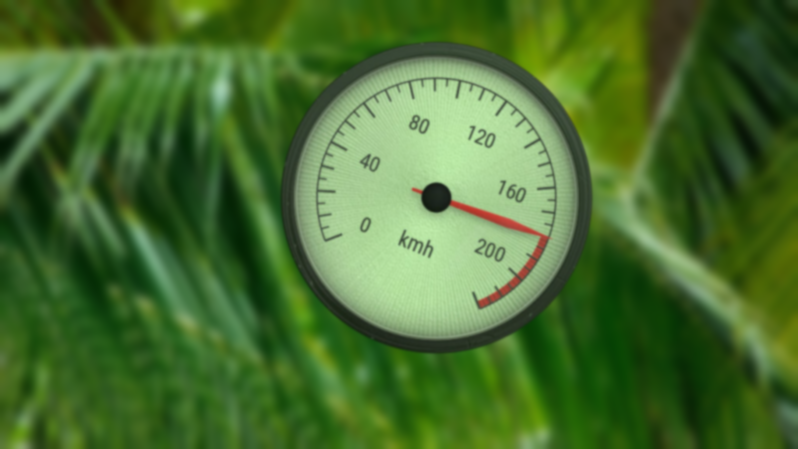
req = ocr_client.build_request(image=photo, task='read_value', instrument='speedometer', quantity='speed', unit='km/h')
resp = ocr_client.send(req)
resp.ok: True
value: 180 km/h
